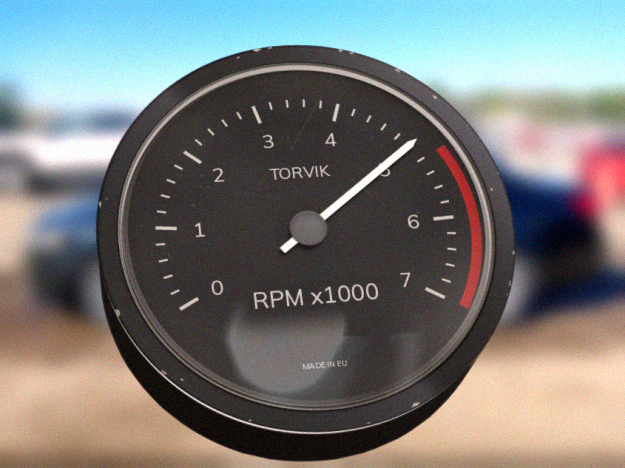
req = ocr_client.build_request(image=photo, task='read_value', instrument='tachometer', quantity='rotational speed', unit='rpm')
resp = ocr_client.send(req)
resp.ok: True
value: 5000 rpm
